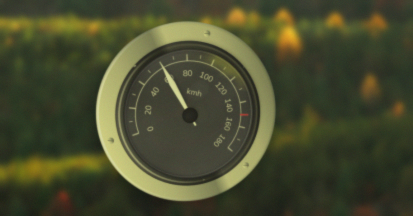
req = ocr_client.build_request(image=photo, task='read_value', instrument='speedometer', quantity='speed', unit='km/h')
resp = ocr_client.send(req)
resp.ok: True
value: 60 km/h
